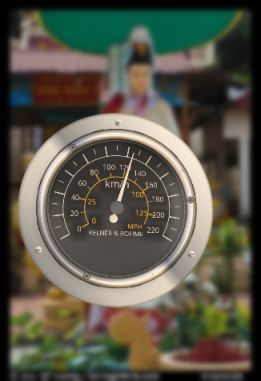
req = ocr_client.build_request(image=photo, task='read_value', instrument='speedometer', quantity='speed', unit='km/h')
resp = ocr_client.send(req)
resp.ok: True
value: 125 km/h
